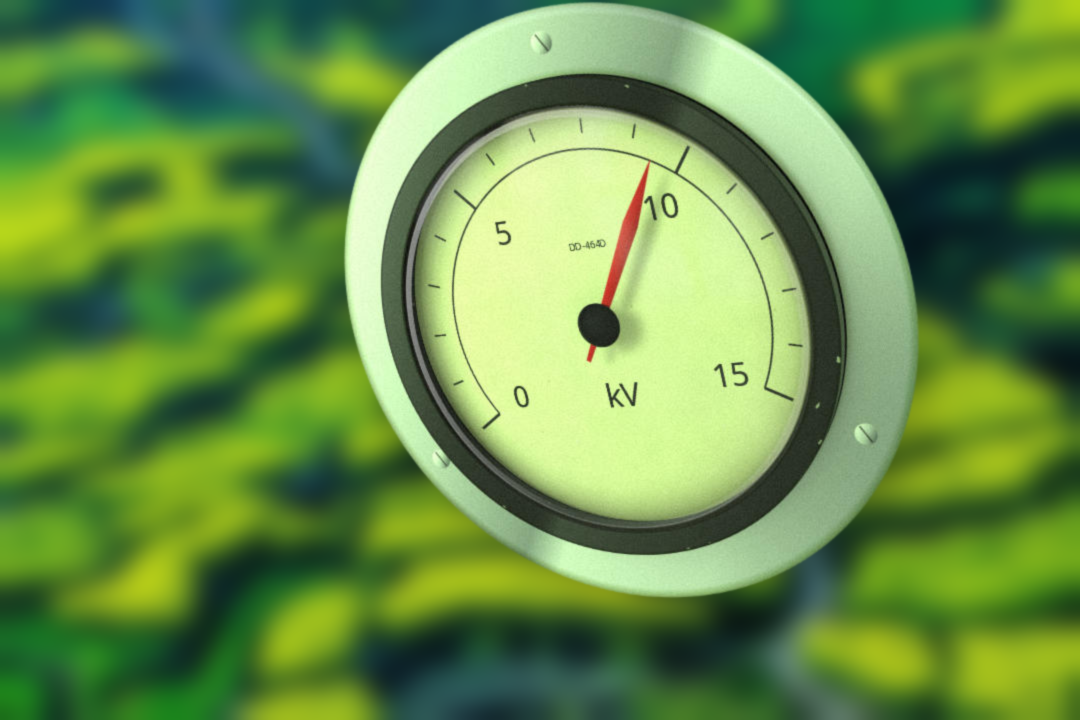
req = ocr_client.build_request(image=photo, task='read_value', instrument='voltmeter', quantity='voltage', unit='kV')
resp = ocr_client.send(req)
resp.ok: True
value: 9.5 kV
